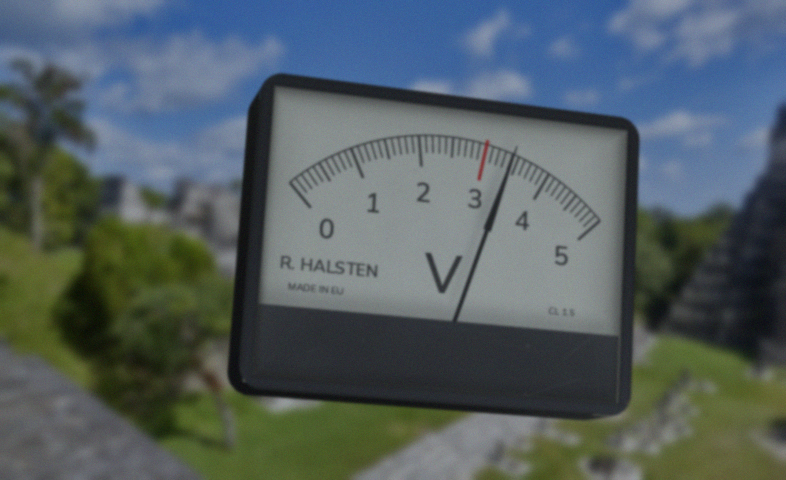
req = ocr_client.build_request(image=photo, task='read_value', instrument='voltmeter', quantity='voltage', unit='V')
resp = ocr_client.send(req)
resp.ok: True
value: 3.4 V
